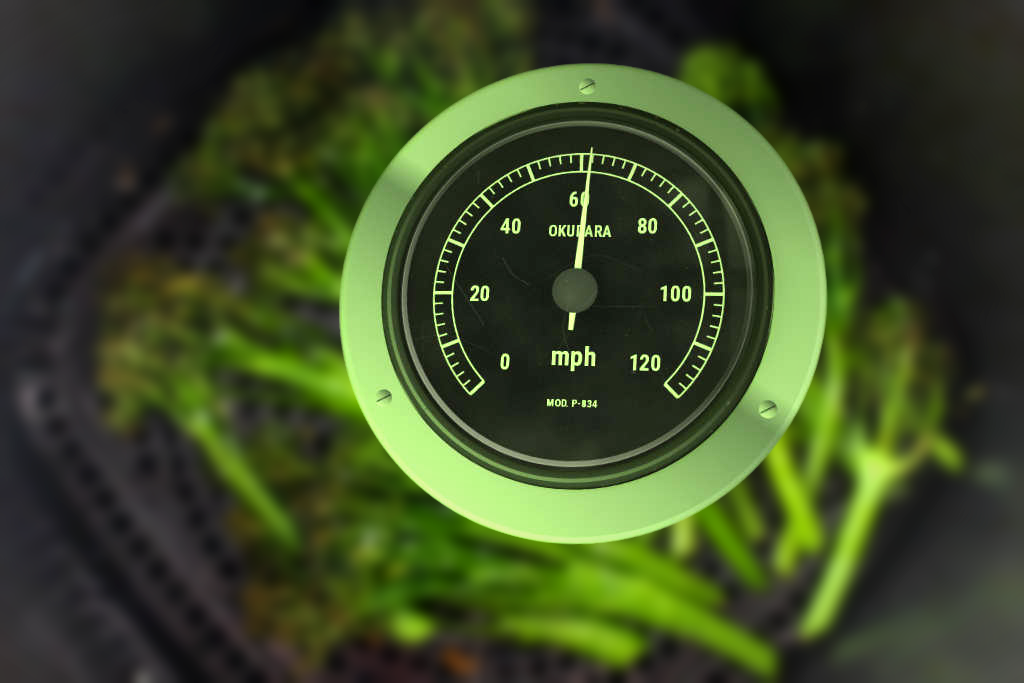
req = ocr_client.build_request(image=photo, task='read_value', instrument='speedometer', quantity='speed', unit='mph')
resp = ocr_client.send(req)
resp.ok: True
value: 62 mph
